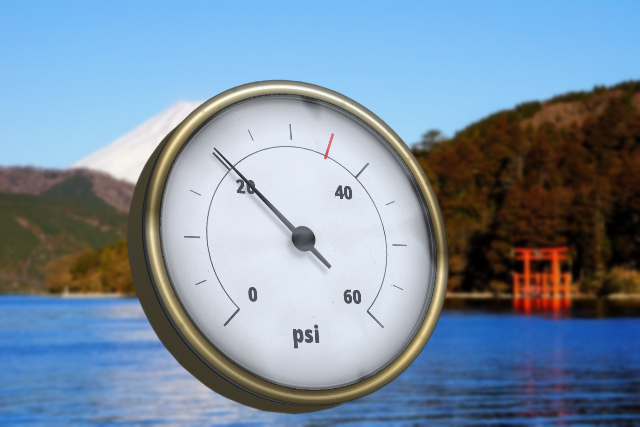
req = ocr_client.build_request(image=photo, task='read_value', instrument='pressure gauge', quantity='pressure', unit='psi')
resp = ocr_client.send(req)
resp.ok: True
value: 20 psi
